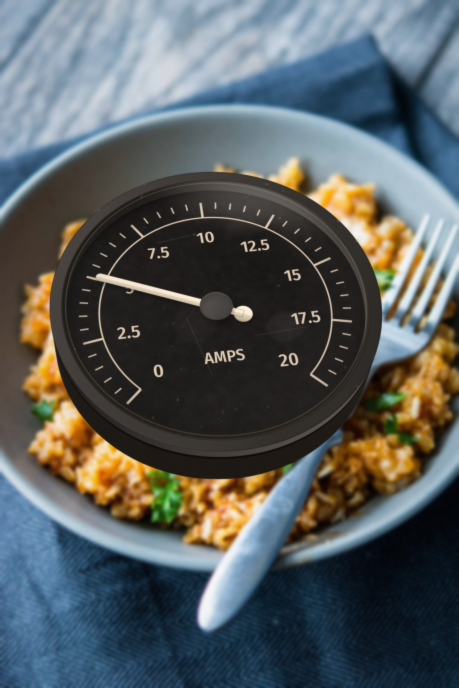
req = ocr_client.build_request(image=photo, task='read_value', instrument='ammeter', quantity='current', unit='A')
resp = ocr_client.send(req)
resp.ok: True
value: 5 A
